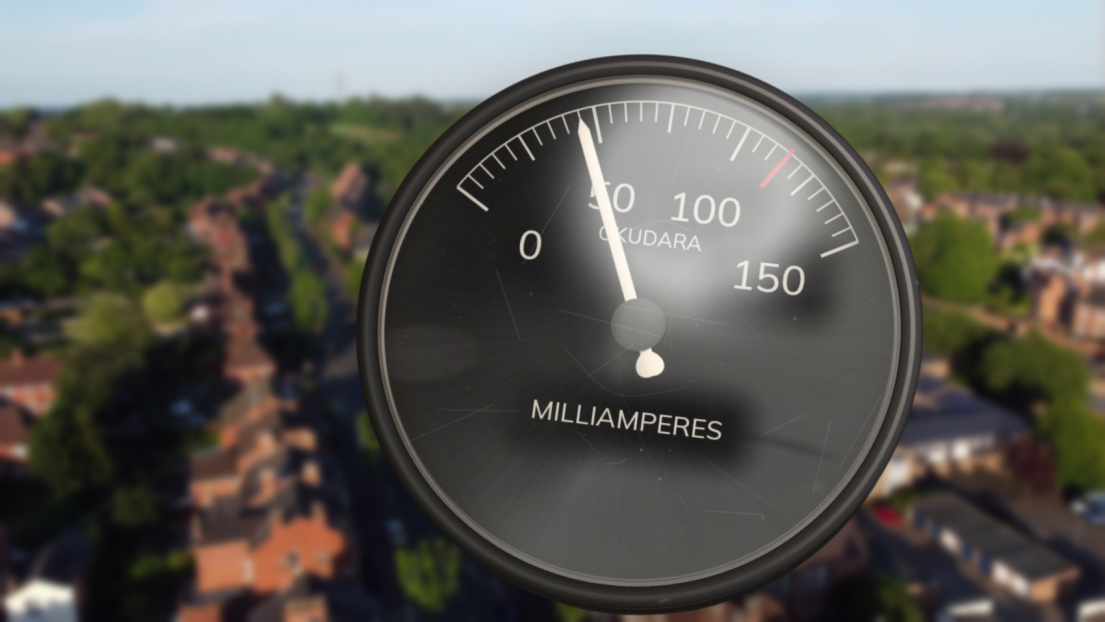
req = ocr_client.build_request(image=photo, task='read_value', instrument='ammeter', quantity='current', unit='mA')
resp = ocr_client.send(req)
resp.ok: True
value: 45 mA
